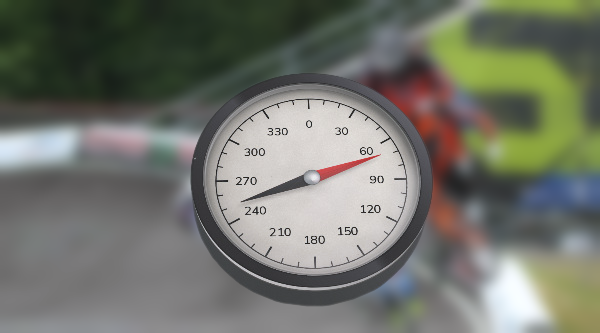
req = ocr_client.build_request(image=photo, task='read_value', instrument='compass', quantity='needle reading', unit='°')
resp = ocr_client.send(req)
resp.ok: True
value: 70 °
